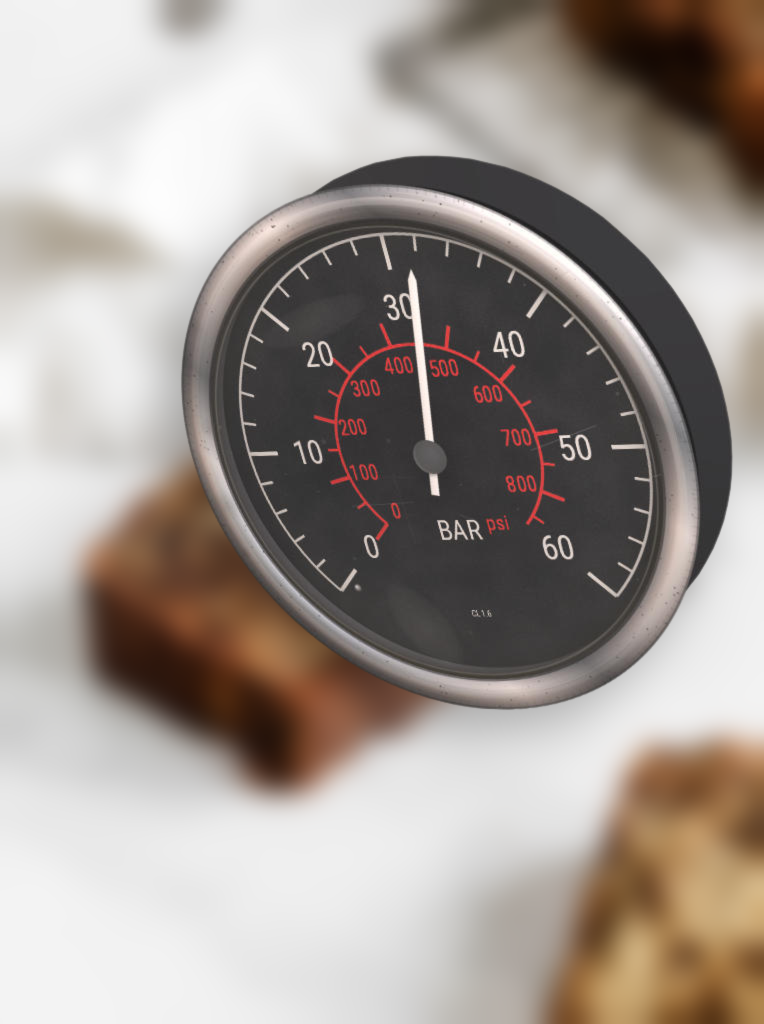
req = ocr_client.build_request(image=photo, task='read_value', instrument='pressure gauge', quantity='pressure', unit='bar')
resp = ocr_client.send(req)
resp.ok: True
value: 32 bar
